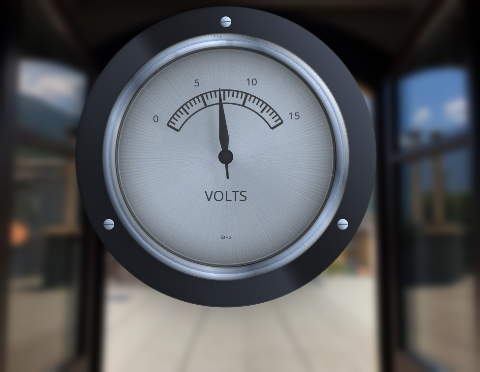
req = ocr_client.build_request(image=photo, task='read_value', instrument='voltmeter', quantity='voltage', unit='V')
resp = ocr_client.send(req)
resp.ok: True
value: 7 V
